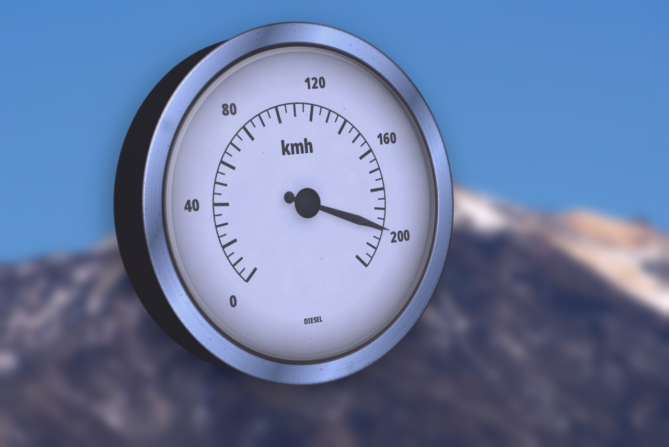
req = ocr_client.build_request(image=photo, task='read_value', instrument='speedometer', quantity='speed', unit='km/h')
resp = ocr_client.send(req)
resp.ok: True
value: 200 km/h
